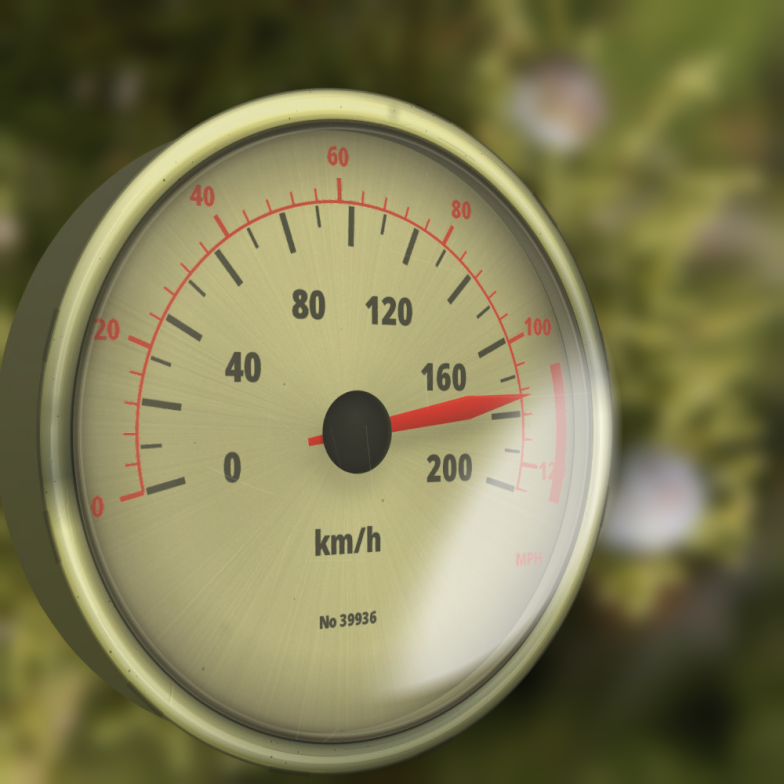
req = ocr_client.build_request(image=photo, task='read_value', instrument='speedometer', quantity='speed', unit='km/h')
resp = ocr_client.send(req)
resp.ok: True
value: 175 km/h
